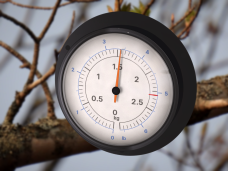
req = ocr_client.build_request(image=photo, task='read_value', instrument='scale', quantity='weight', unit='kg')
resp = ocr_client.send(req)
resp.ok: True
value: 1.55 kg
